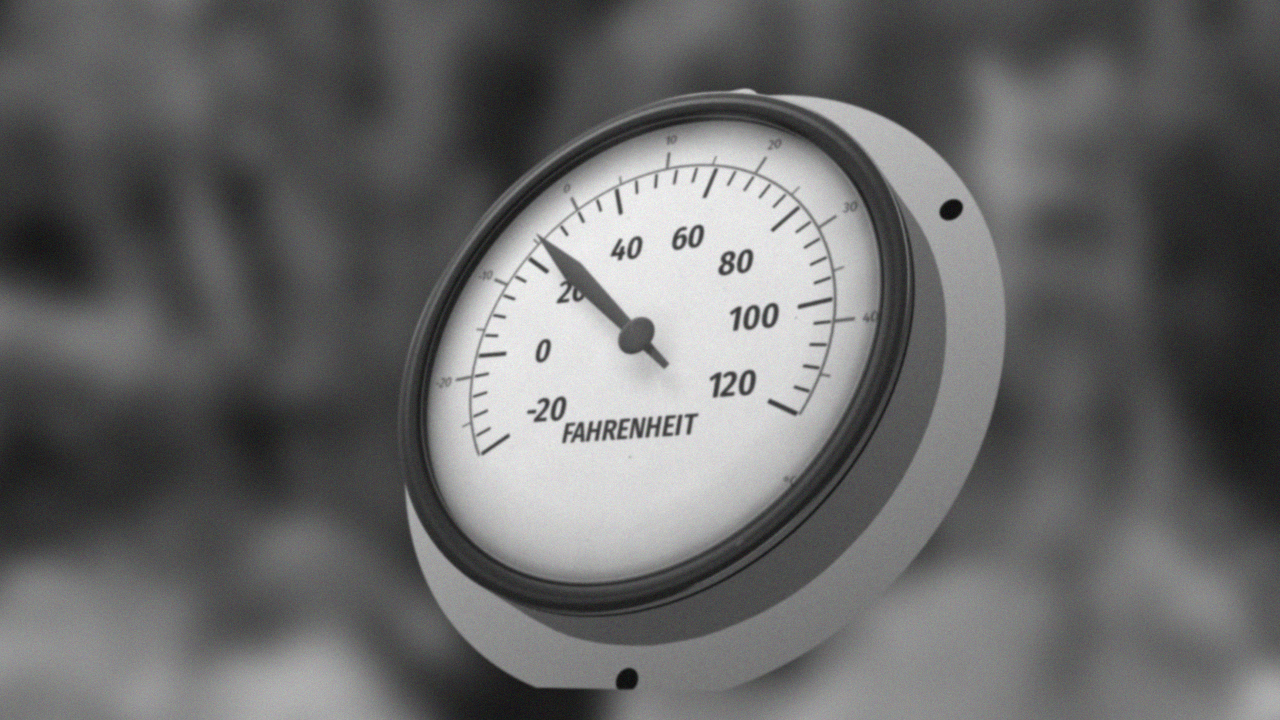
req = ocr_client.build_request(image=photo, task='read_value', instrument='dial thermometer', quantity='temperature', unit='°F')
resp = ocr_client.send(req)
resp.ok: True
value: 24 °F
